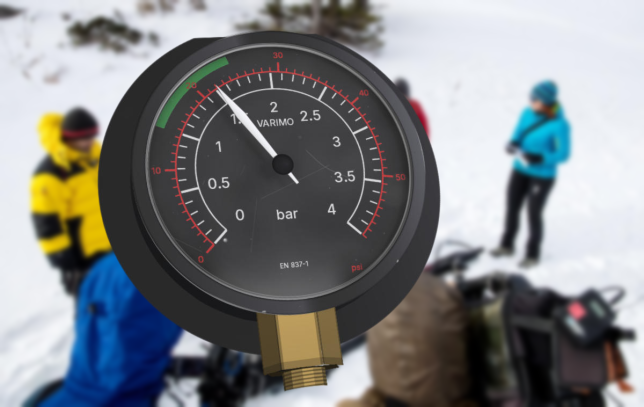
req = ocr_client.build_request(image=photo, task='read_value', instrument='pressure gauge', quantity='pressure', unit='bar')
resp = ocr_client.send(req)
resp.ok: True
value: 1.5 bar
